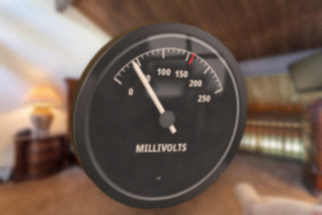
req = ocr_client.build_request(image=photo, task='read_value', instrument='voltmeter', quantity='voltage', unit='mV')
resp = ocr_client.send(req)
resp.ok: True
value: 40 mV
